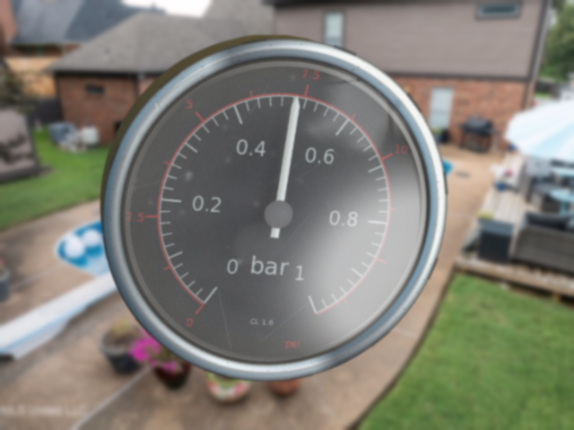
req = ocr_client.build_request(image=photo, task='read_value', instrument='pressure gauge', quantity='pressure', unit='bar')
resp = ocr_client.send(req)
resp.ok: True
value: 0.5 bar
